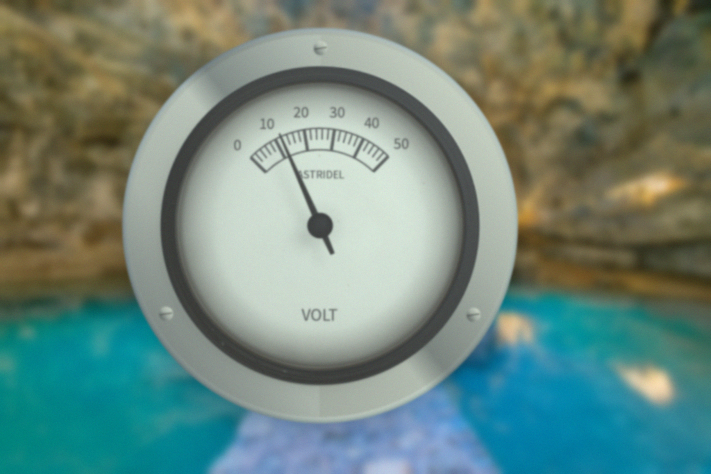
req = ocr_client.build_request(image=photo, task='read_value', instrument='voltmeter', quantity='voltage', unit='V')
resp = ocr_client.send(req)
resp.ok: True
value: 12 V
